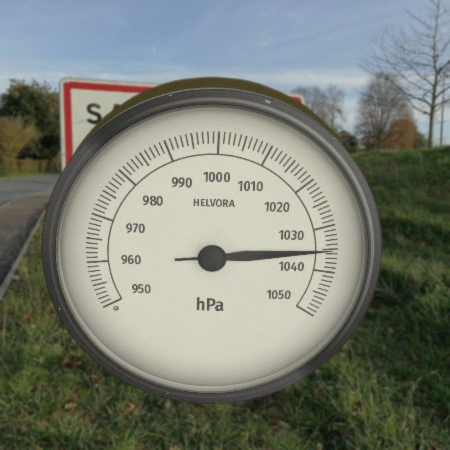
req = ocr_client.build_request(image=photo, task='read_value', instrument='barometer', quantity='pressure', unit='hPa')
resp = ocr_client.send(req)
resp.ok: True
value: 1035 hPa
